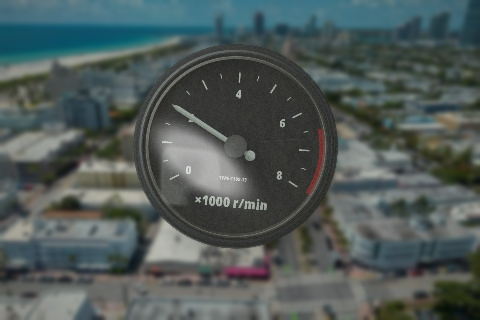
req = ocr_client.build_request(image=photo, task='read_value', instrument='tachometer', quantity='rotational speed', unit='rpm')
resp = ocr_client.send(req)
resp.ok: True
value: 2000 rpm
